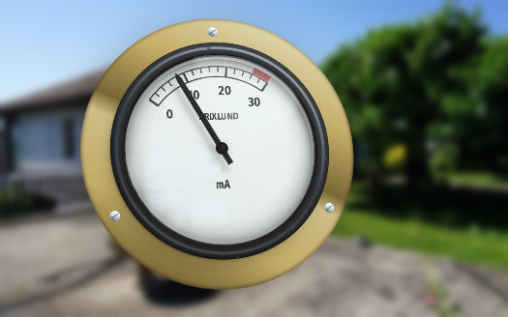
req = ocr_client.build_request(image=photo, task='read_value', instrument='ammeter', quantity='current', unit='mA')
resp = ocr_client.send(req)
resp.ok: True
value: 8 mA
